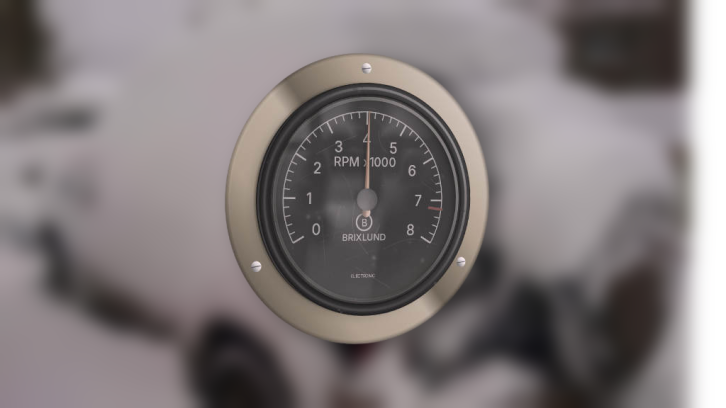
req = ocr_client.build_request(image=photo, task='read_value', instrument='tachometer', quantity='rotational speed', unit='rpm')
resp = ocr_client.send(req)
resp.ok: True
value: 4000 rpm
